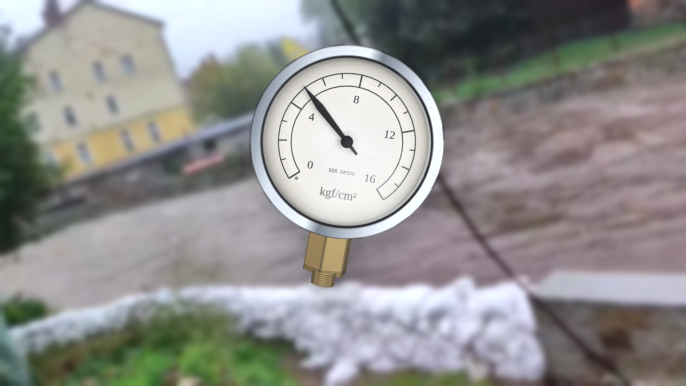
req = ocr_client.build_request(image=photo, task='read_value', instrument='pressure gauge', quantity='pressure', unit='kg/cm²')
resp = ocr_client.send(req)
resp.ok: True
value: 5 kg/cm²
